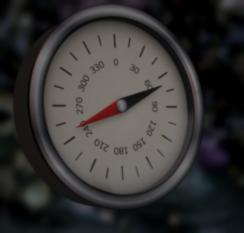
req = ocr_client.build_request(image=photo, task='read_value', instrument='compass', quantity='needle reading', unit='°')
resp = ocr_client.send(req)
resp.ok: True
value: 247.5 °
